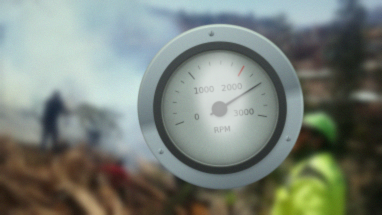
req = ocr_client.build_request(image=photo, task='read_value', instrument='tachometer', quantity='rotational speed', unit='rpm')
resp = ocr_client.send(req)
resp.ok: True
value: 2400 rpm
